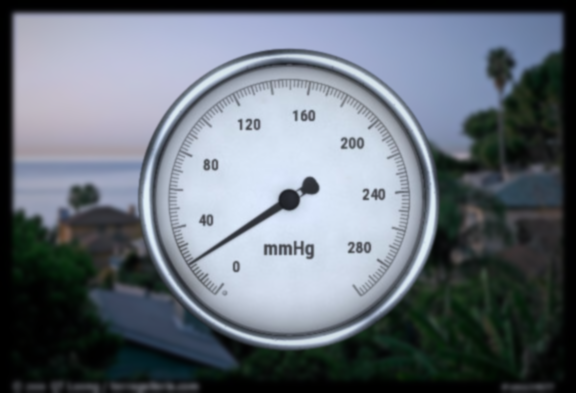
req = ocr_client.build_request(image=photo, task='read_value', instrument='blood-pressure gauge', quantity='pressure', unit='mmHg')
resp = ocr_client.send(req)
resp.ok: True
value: 20 mmHg
